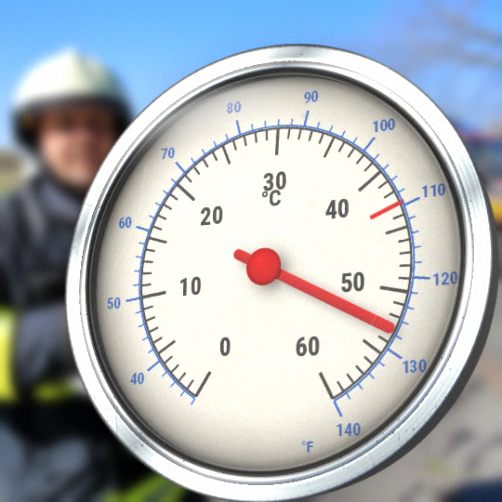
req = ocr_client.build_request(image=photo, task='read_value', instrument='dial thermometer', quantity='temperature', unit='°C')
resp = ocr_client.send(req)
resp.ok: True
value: 53 °C
